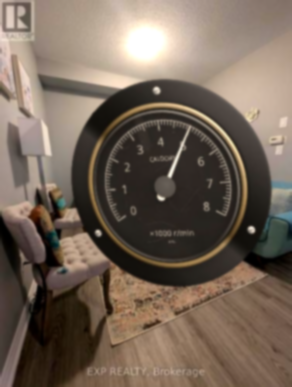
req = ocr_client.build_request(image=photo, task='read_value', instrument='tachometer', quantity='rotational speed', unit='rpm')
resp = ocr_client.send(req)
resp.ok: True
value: 5000 rpm
